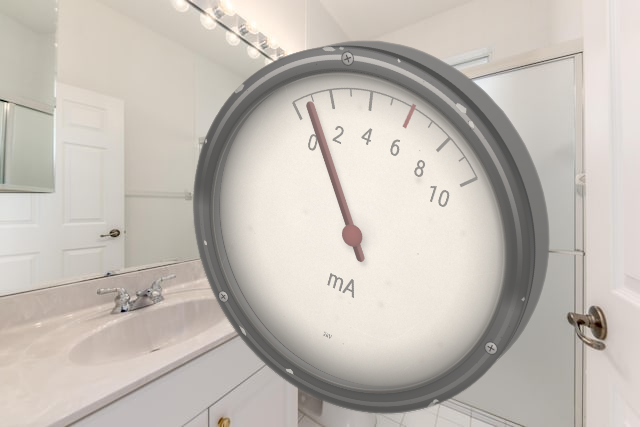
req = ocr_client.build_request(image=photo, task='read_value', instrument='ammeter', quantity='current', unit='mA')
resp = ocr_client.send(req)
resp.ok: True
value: 1 mA
